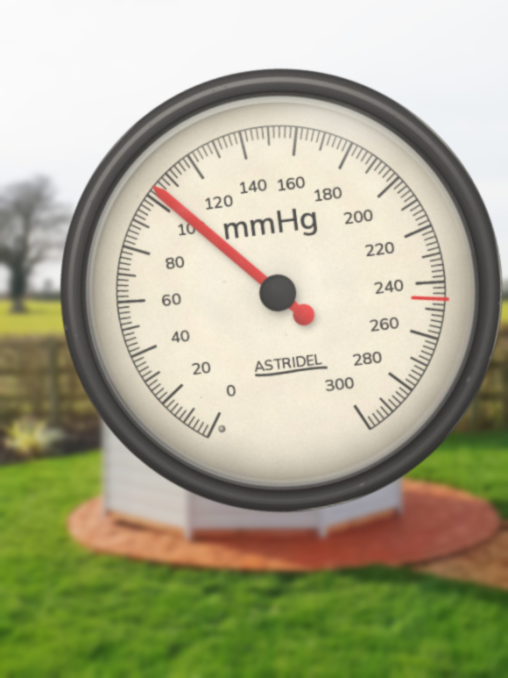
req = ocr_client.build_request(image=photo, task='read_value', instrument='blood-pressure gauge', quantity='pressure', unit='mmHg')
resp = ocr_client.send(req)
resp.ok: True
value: 104 mmHg
